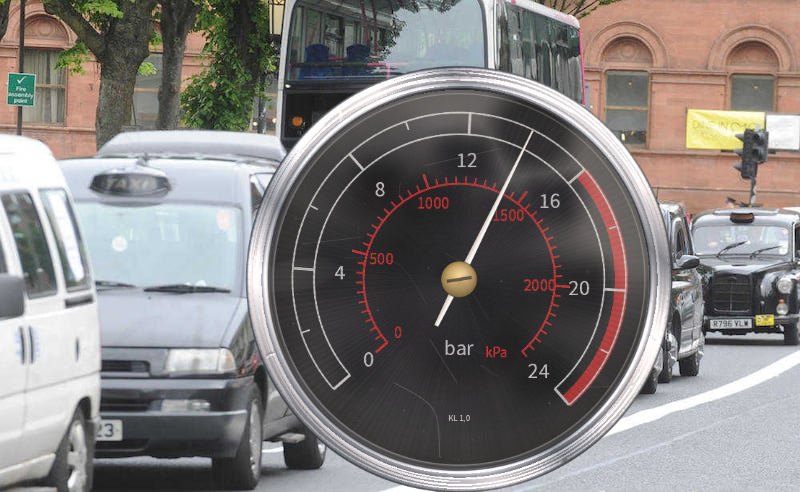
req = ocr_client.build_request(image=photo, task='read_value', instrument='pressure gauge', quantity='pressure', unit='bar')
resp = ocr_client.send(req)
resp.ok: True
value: 14 bar
